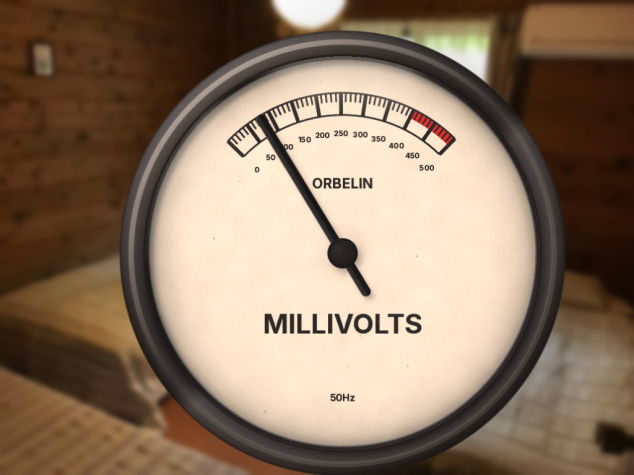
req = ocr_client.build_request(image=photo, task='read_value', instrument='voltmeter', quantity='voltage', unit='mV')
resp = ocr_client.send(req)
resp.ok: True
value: 80 mV
